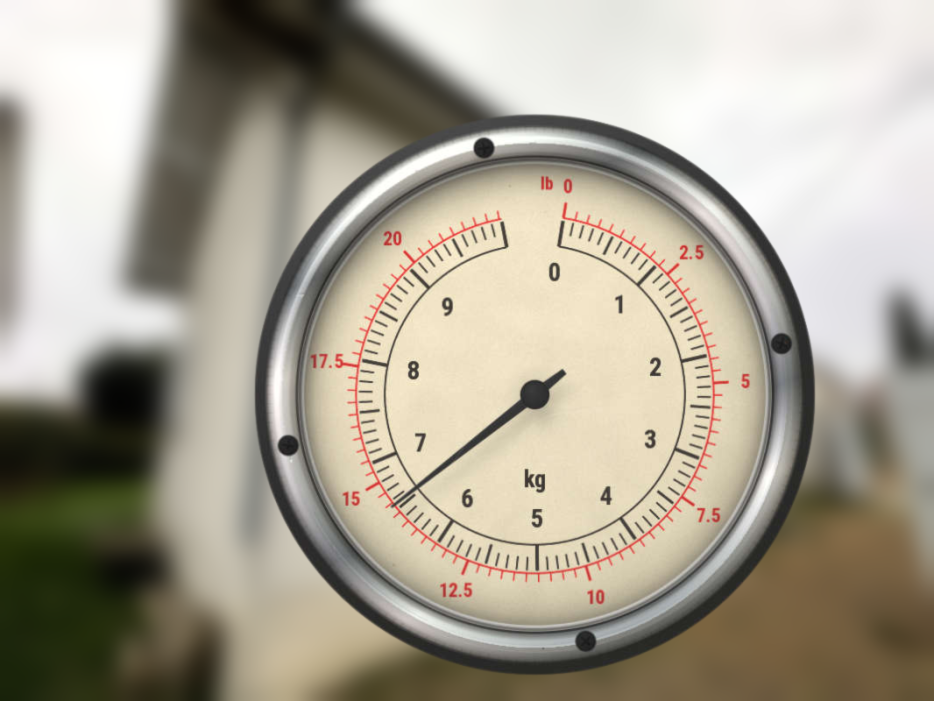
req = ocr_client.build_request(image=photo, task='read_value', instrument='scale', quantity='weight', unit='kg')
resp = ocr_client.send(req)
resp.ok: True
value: 6.55 kg
